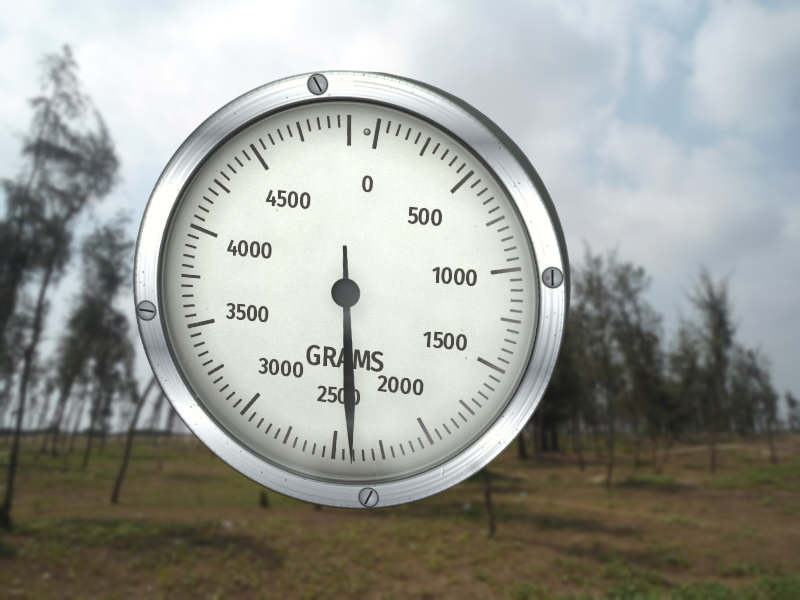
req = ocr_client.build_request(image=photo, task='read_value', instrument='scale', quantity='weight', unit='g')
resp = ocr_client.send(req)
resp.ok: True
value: 2400 g
